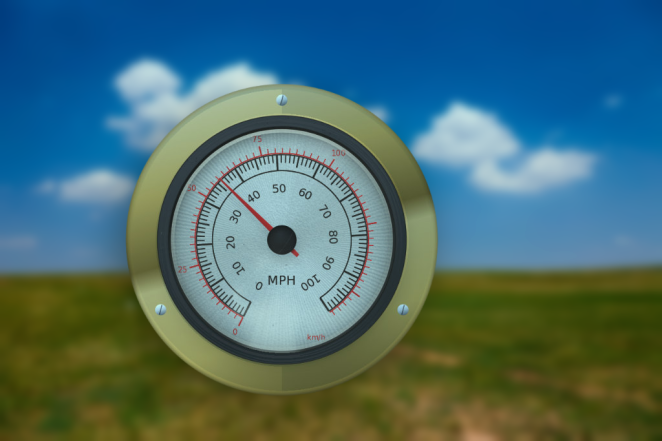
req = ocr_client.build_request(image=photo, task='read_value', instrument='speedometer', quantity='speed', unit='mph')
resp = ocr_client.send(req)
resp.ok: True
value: 36 mph
